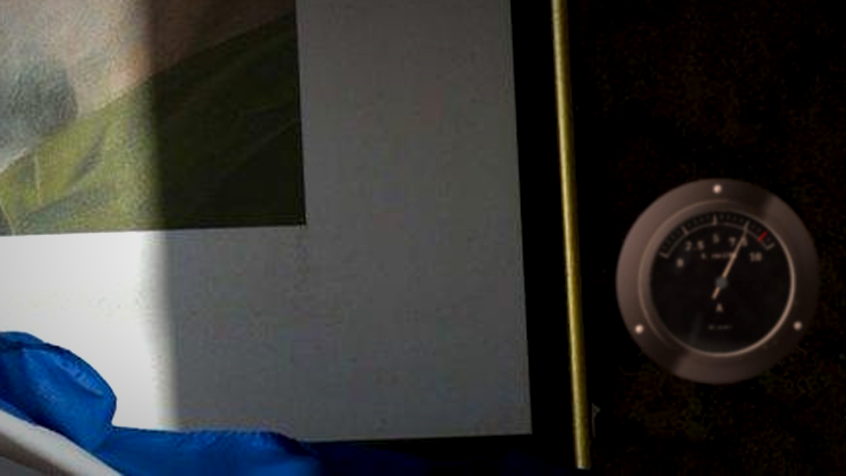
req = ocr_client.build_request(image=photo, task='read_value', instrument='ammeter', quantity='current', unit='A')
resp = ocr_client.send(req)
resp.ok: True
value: 7.5 A
